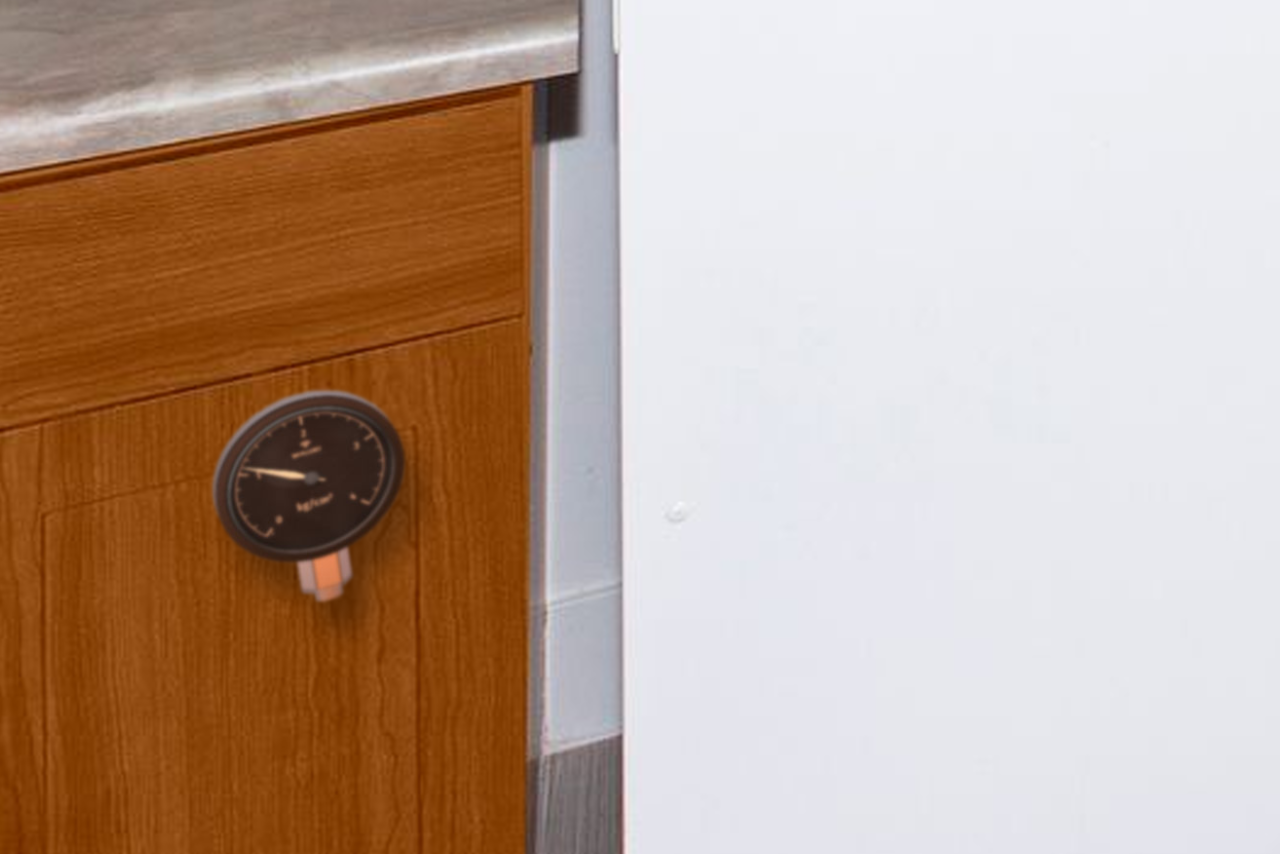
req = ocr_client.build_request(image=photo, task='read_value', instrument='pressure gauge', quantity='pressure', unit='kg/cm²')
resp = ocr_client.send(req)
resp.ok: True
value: 1.1 kg/cm²
